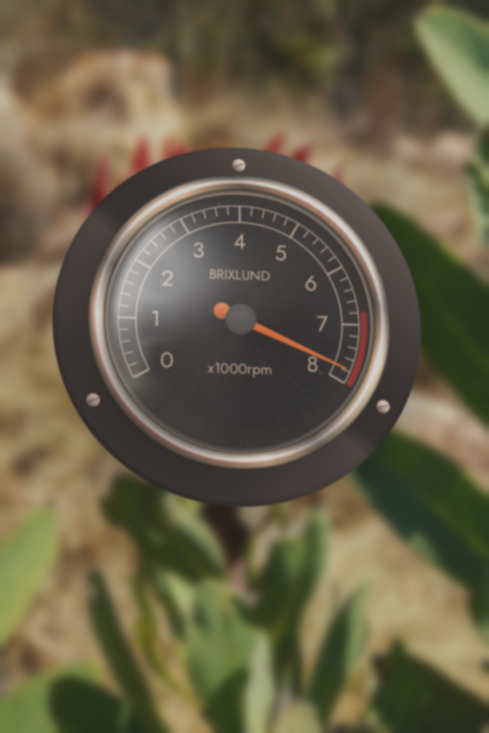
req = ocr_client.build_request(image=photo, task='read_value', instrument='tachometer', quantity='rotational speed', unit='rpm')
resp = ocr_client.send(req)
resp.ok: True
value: 7800 rpm
